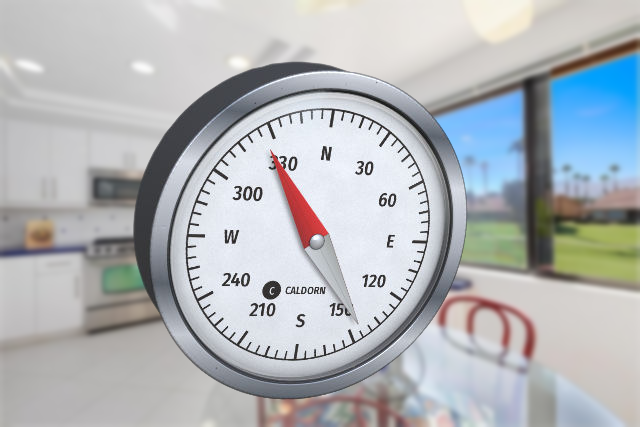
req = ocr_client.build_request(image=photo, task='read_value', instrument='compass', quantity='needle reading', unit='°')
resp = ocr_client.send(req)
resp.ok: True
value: 325 °
